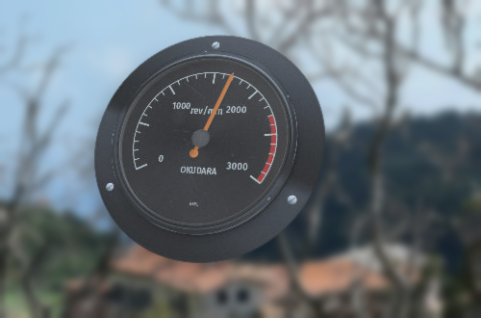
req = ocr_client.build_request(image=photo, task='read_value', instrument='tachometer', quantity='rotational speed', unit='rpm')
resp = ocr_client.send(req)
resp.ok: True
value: 1700 rpm
